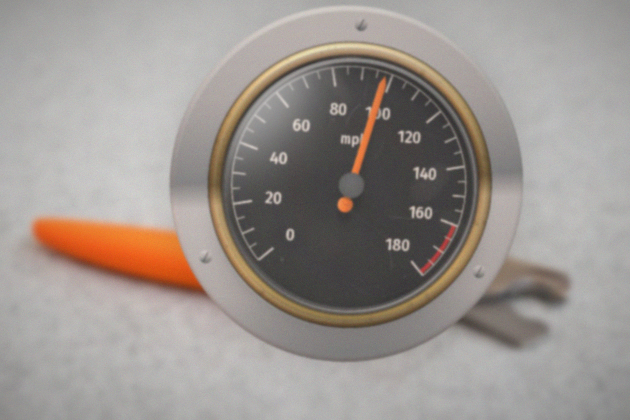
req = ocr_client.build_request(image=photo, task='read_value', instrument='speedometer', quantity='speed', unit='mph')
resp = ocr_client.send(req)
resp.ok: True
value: 97.5 mph
